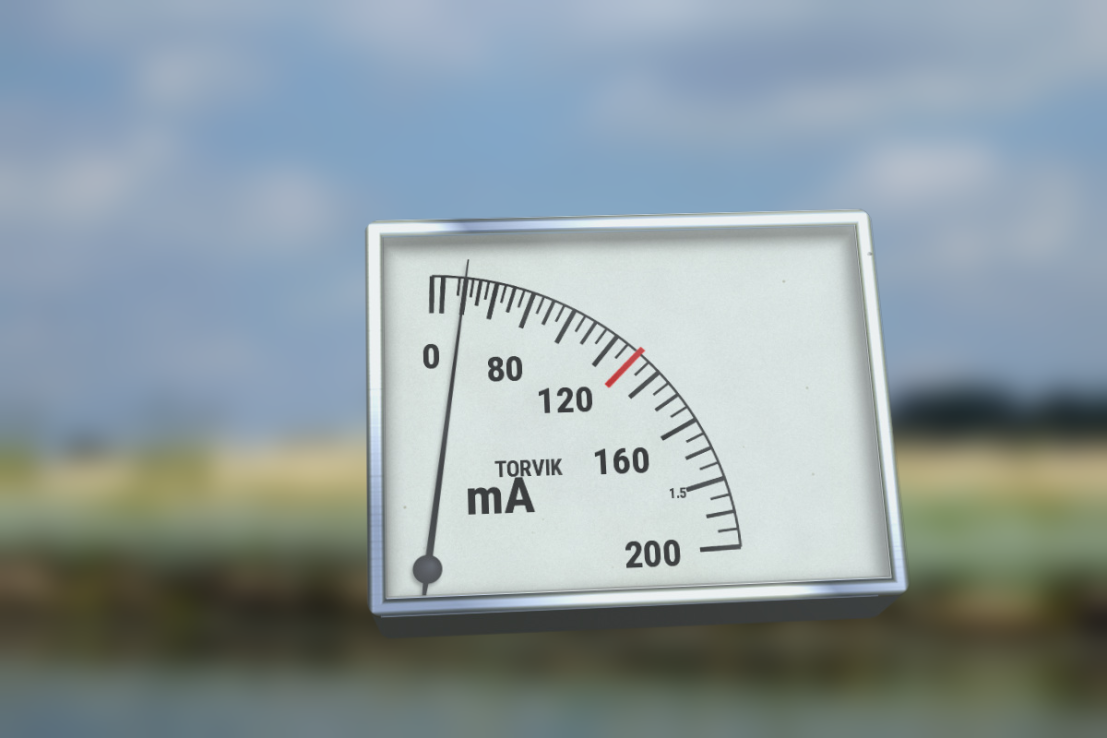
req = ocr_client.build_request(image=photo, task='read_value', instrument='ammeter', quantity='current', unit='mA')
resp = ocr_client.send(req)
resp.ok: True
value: 40 mA
